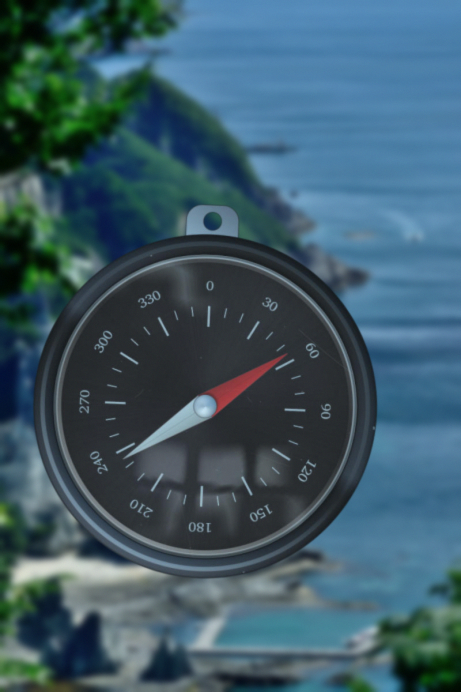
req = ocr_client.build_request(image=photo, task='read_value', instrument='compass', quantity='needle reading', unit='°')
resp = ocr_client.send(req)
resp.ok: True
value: 55 °
